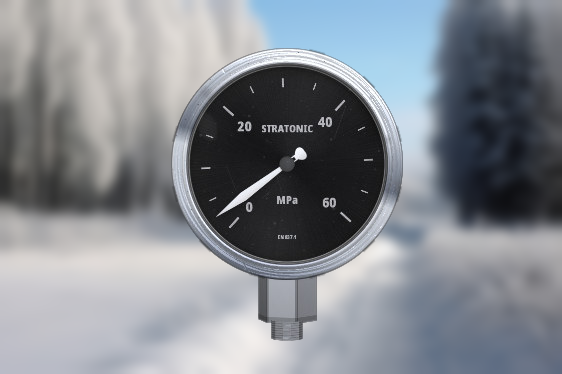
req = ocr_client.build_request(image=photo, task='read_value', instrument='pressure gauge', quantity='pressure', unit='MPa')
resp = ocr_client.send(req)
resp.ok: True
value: 2.5 MPa
